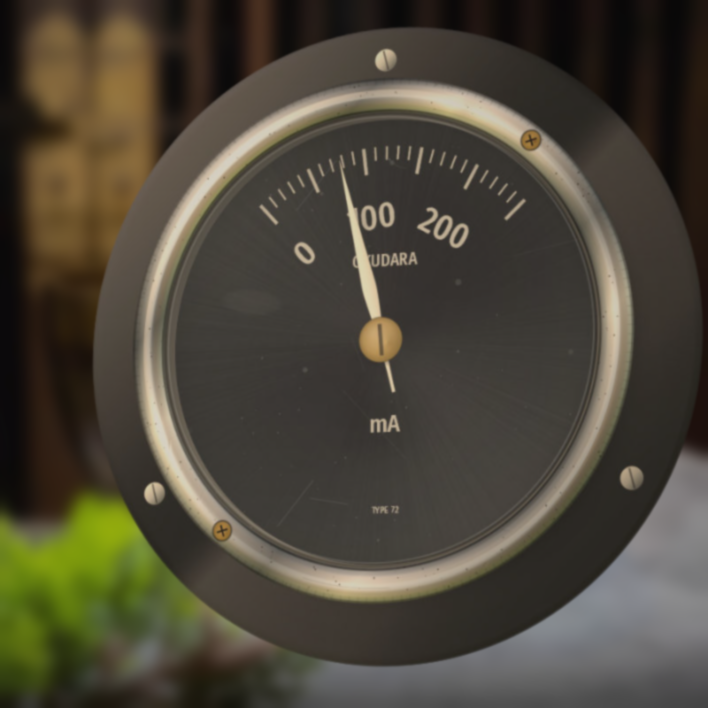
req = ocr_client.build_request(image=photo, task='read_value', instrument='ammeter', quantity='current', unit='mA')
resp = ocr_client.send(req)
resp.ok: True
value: 80 mA
